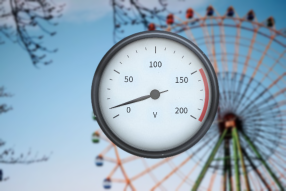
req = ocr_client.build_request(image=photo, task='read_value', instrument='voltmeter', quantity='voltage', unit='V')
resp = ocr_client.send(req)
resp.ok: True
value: 10 V
